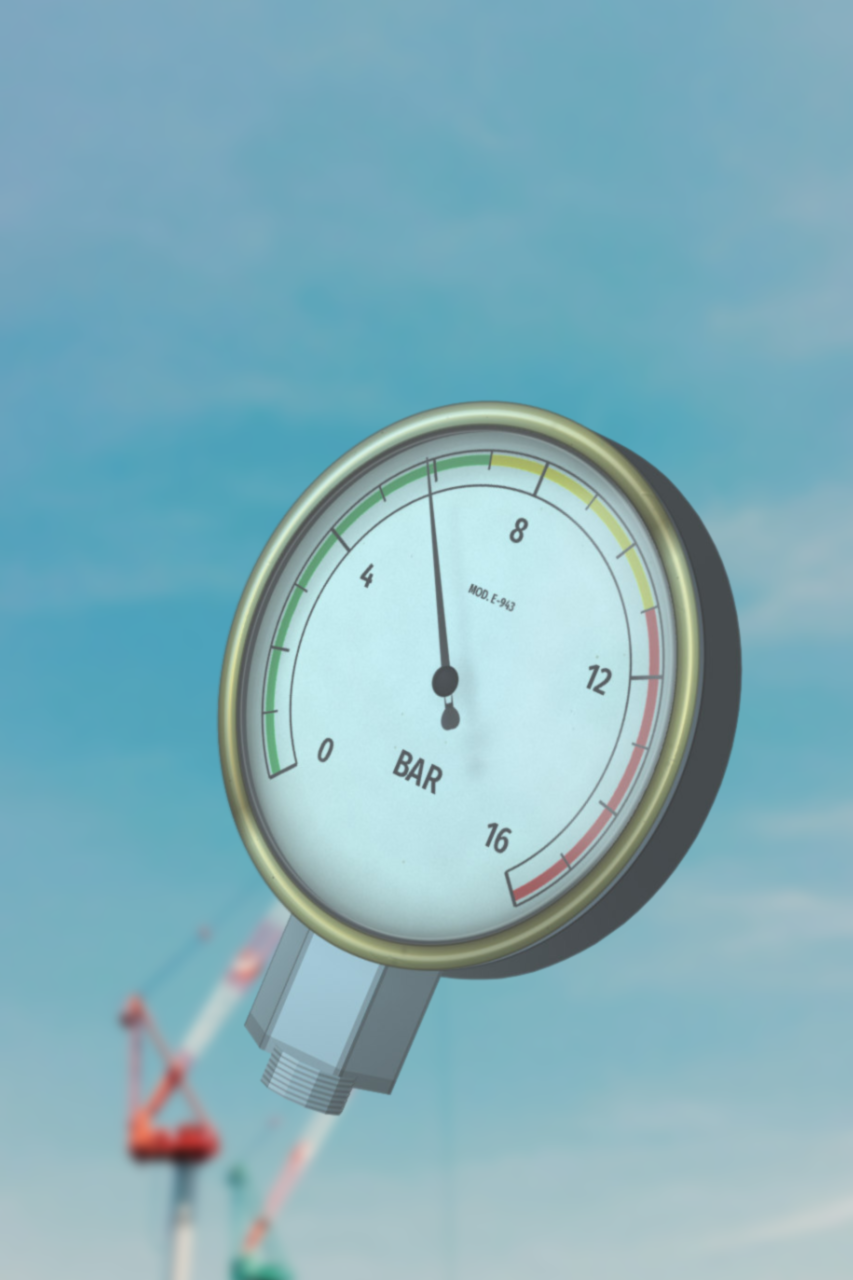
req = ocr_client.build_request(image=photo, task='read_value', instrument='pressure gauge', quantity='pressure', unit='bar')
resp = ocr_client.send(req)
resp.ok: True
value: 6 bar
